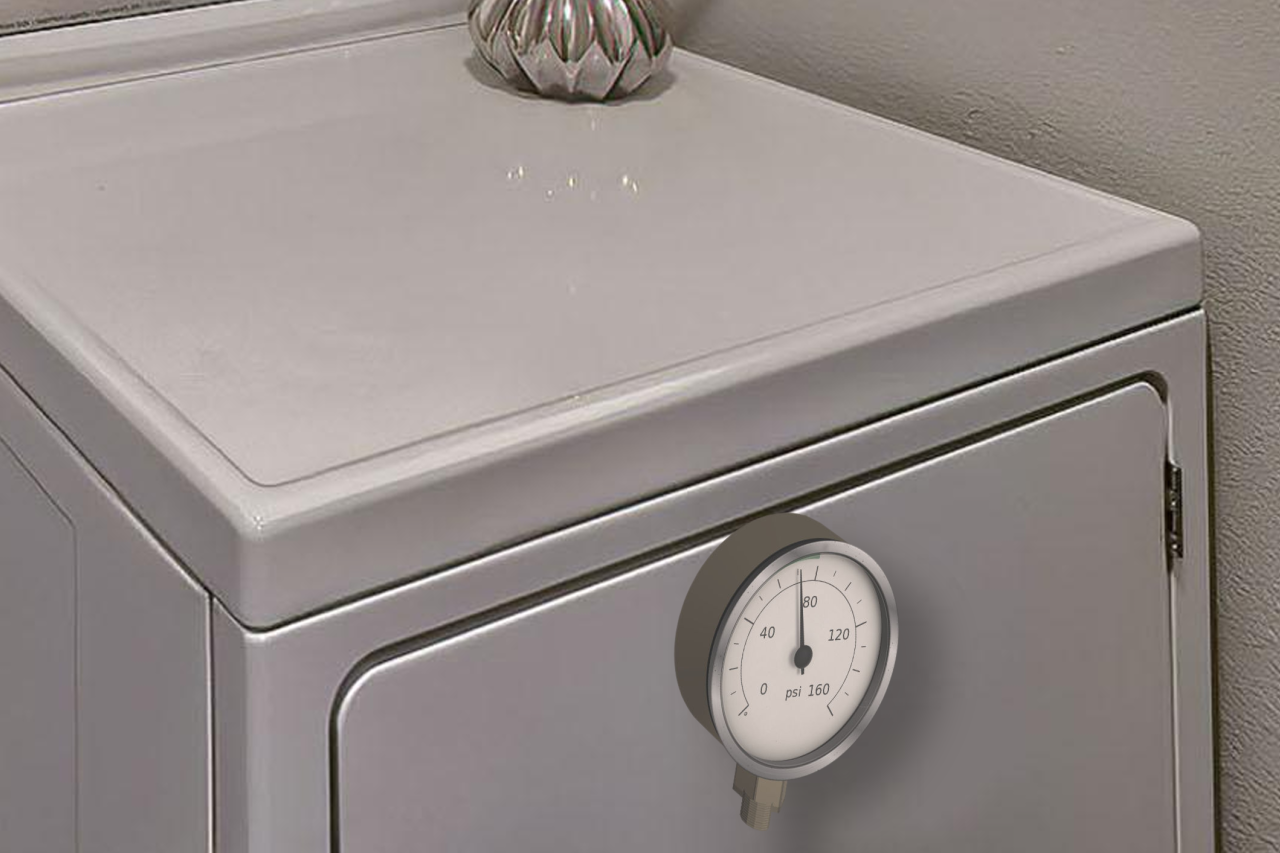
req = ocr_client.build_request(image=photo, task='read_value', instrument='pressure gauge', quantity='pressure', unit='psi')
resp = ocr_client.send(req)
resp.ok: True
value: 70 psi
